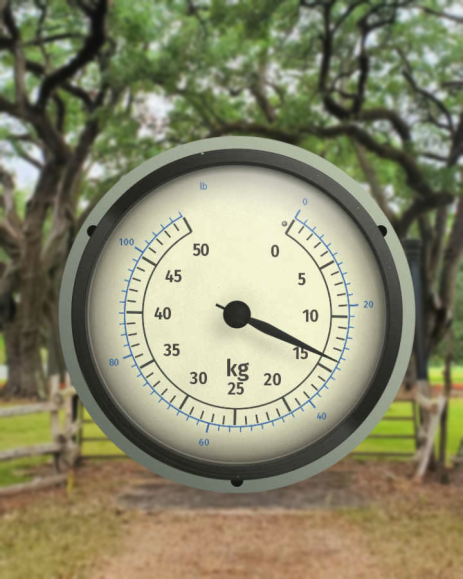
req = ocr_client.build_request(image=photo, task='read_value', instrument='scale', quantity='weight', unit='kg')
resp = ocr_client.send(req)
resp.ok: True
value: 14 kg
